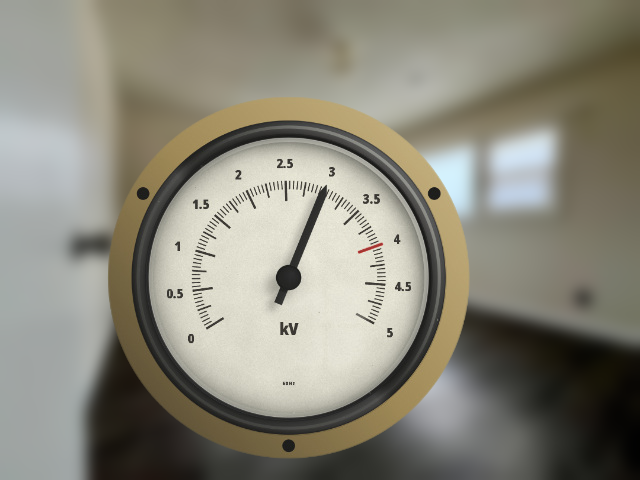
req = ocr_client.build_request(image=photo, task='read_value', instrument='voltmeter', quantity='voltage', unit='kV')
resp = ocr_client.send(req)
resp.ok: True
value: 3 kV
